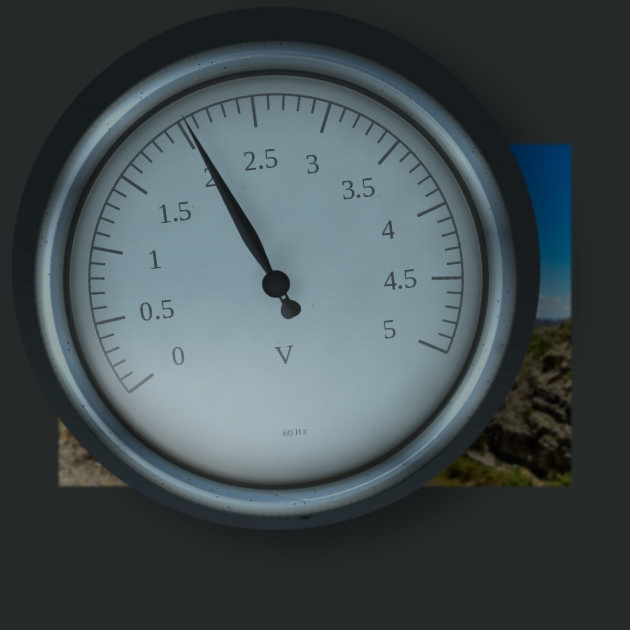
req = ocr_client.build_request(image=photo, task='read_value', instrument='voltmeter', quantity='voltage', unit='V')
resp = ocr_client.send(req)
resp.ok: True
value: 2.05 V
